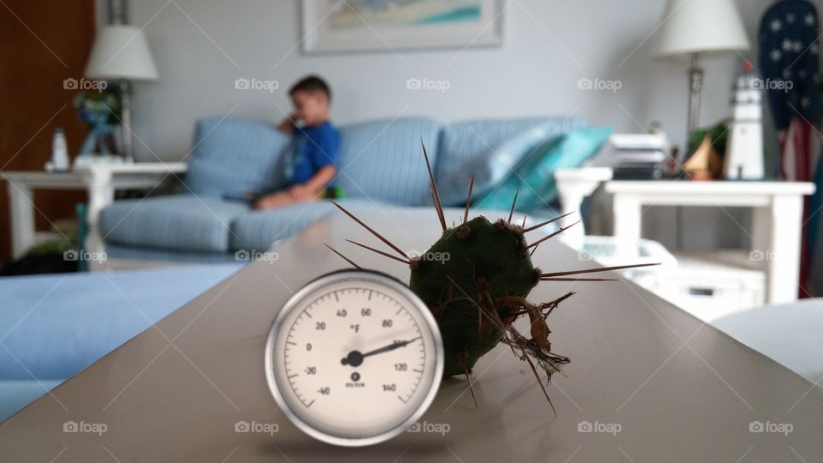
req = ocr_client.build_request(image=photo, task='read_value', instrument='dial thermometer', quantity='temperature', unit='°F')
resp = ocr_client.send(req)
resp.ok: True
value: 100 °F
